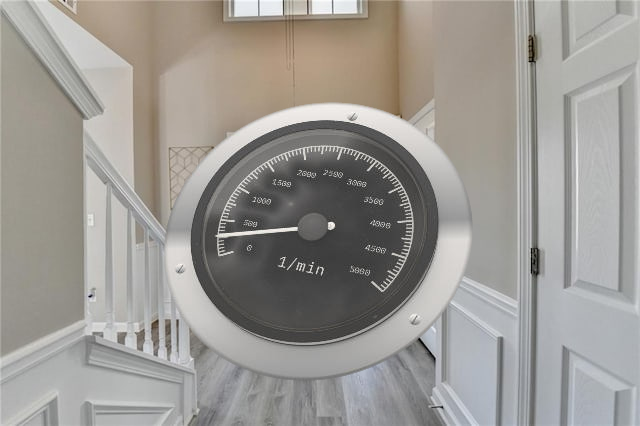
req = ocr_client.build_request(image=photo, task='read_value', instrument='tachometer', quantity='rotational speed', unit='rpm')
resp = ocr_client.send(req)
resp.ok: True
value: 250 rpm
